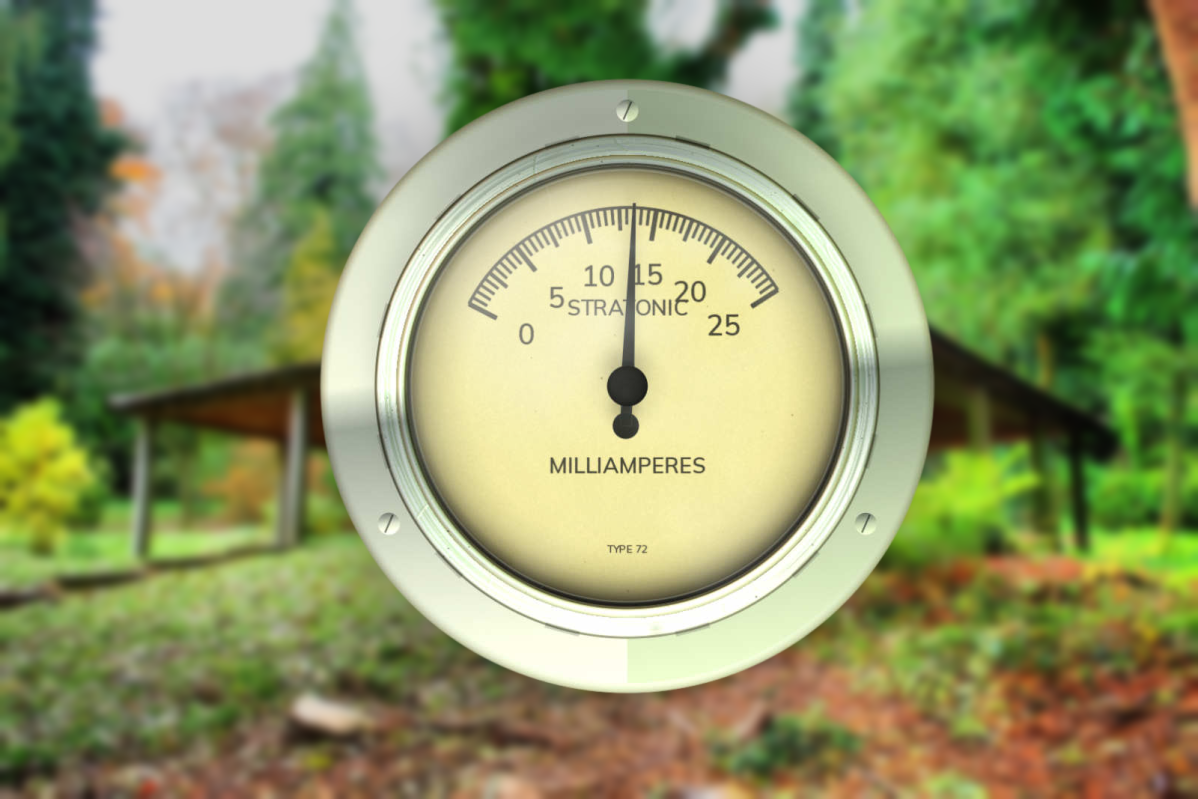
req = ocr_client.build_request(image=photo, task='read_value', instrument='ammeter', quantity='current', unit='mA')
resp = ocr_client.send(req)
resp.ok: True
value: 13.5 mA
